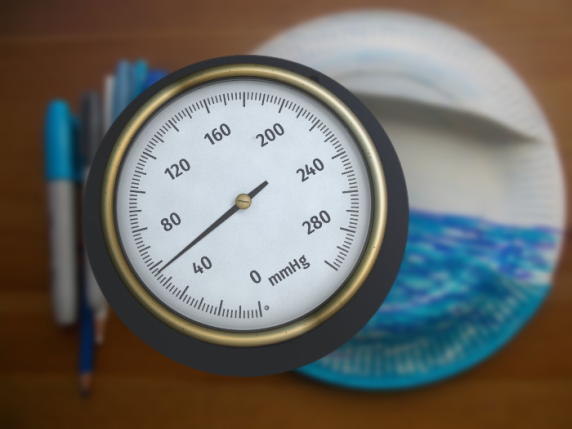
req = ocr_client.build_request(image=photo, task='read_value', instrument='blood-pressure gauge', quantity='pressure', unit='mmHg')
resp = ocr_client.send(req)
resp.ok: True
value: 56 mmHg
